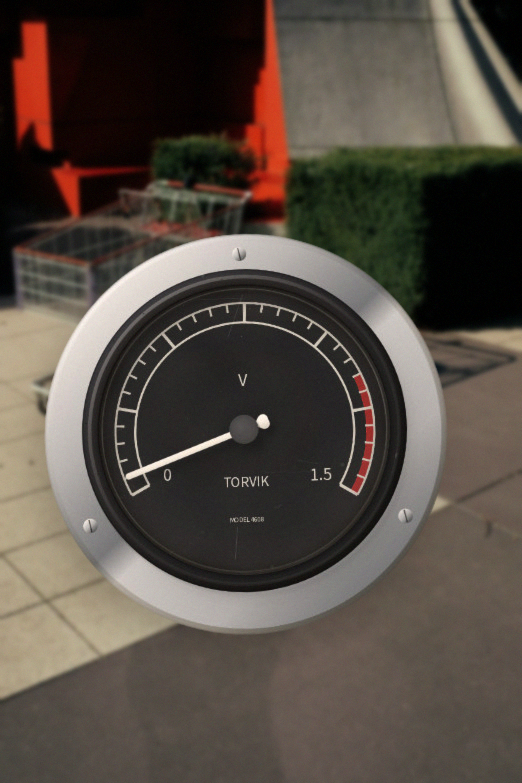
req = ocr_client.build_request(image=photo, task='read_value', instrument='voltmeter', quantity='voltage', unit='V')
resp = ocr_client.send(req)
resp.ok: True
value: 0.05 V
